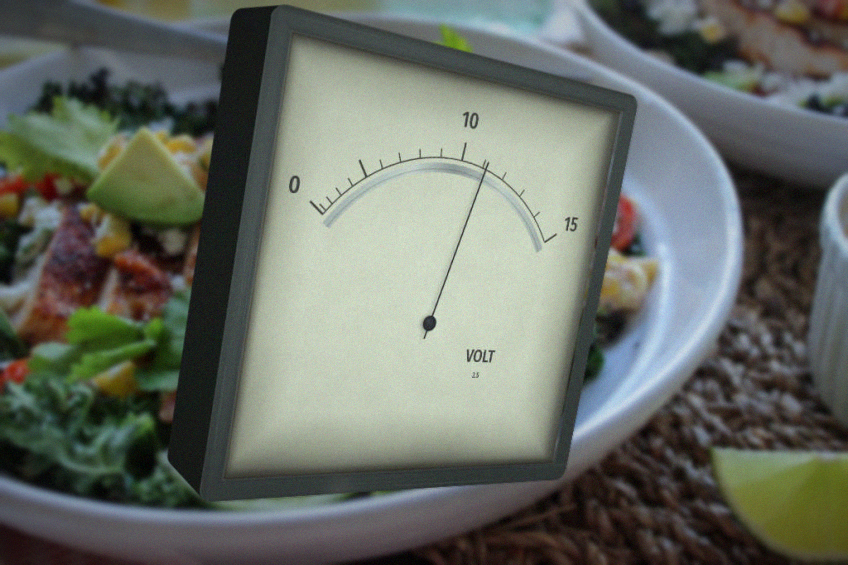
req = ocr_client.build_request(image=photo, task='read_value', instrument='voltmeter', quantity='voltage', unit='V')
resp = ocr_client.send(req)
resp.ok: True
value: 11 V
